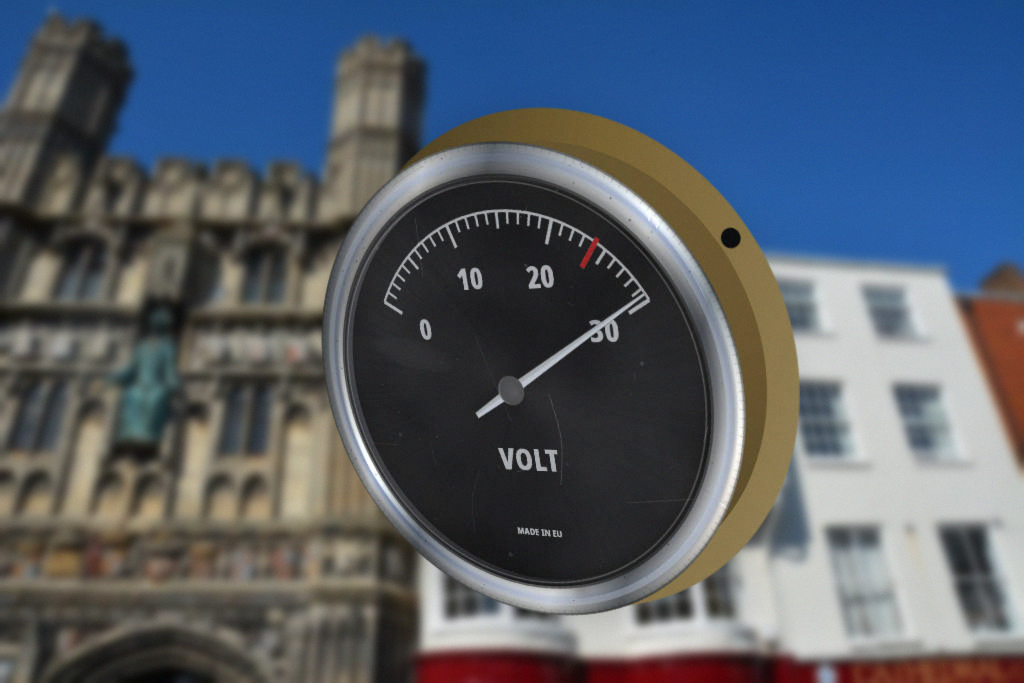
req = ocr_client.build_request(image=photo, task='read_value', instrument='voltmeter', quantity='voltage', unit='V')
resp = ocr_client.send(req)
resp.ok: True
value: 29.5 V
